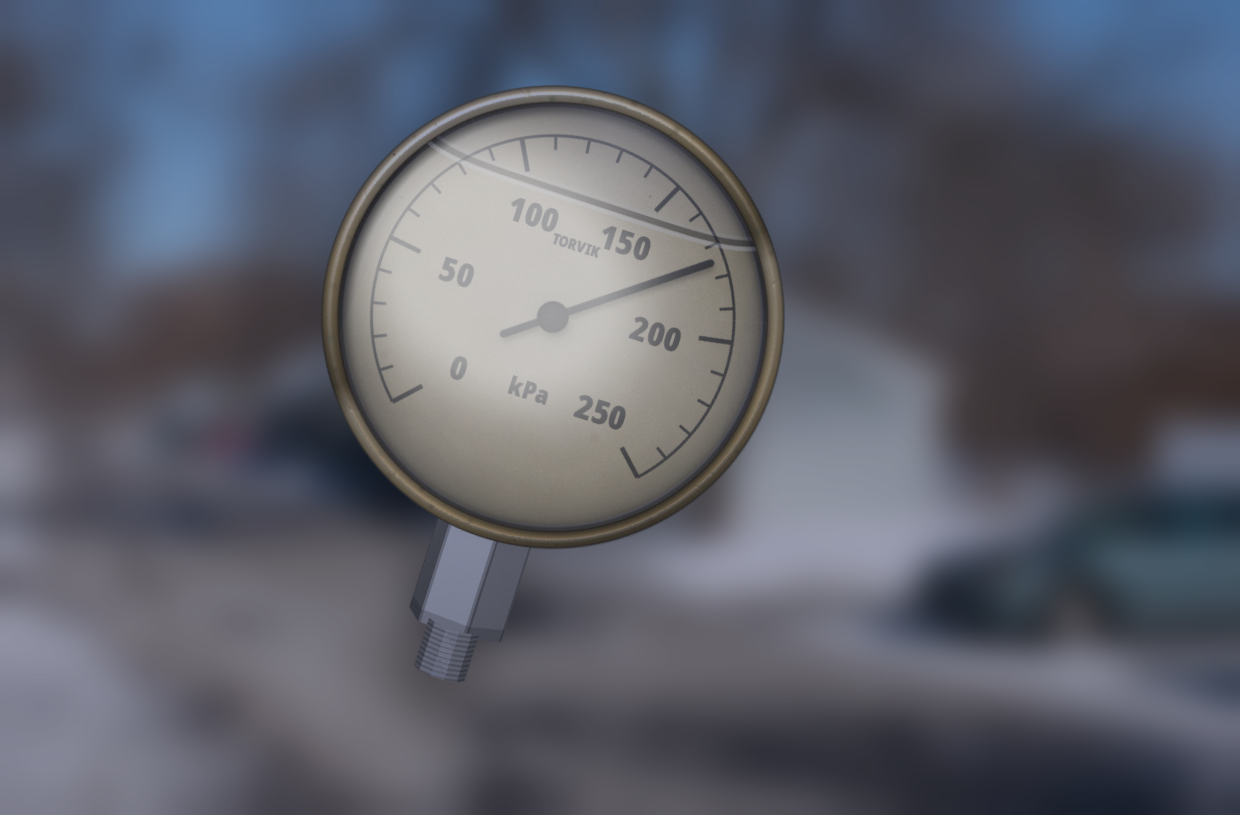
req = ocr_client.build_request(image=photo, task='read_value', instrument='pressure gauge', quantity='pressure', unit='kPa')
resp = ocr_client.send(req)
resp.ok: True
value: 175 kPa
